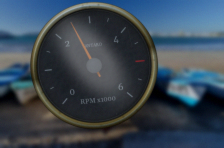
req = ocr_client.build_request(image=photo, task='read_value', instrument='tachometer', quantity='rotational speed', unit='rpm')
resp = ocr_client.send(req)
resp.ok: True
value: 2500 rpm
